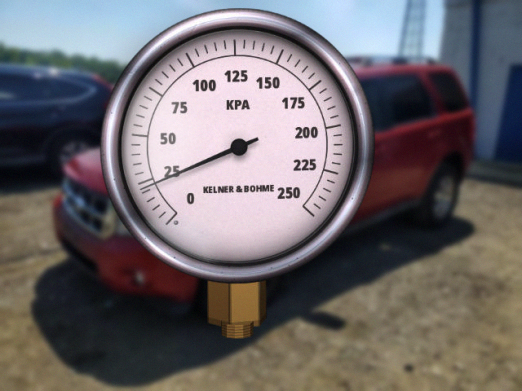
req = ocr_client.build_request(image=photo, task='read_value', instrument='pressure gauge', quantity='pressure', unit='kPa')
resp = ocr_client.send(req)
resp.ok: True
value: 22.5 kPa
